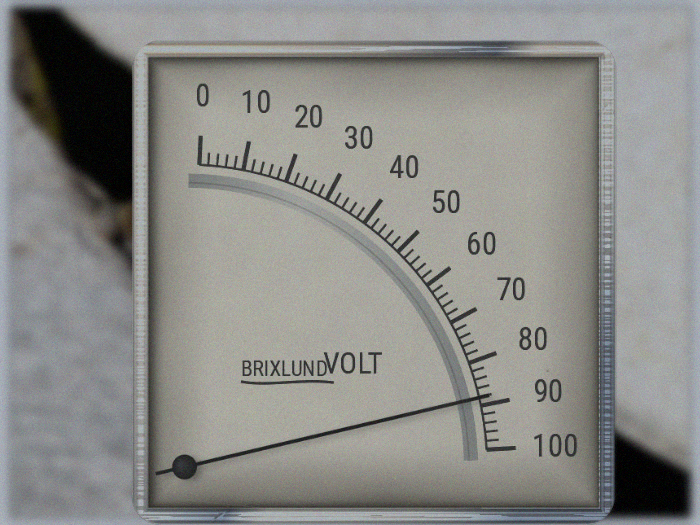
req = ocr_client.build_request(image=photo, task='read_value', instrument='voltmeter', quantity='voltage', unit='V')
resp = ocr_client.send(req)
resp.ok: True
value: 88 V
